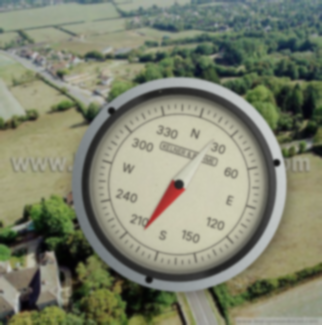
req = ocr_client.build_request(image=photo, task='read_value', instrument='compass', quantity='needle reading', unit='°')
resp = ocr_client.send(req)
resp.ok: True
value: 200 °
